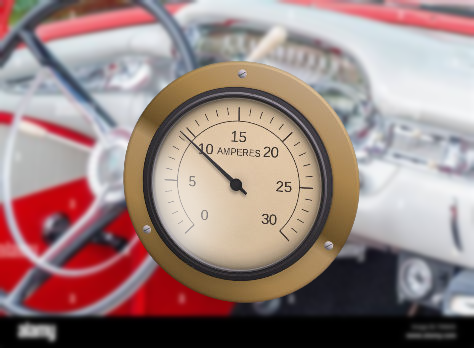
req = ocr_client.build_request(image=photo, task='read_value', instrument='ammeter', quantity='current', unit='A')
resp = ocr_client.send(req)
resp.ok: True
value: 9.5 A
